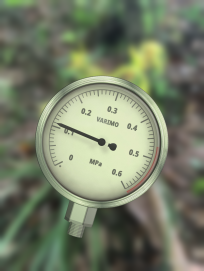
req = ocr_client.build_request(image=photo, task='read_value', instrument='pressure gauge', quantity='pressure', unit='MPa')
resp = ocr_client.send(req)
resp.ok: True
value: 0.11 MPa
